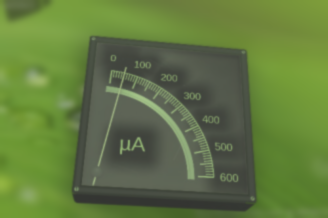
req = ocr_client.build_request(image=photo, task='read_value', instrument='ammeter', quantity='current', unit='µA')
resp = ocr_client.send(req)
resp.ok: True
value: 50 µA
